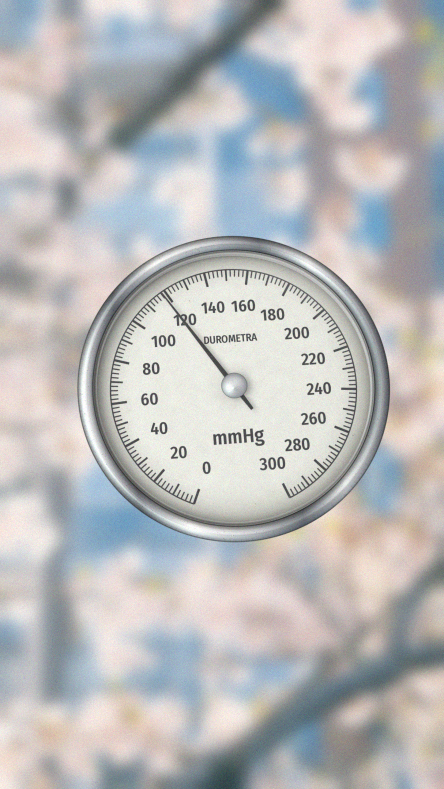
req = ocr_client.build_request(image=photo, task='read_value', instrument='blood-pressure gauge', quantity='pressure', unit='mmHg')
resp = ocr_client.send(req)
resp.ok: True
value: 118 mmHg
